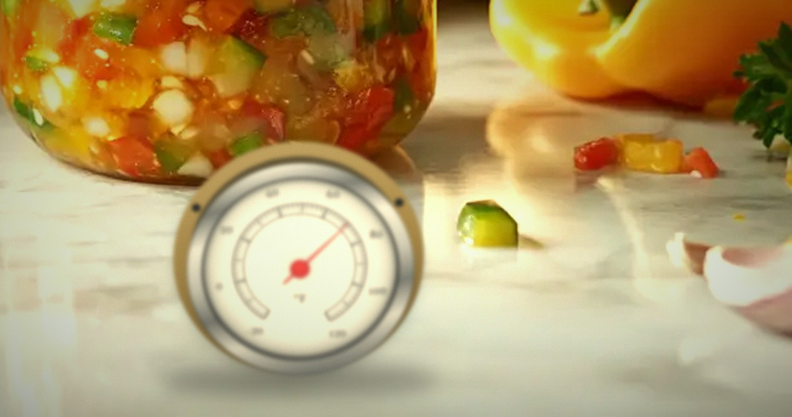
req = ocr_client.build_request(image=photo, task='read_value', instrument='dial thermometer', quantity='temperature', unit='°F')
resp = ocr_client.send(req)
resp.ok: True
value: 70 °F
